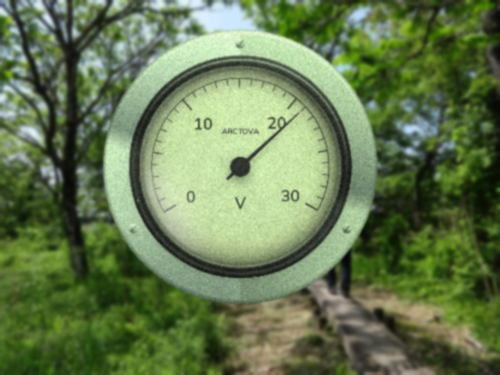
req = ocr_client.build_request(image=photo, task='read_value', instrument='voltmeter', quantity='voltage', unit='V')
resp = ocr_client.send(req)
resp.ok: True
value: 21 V
